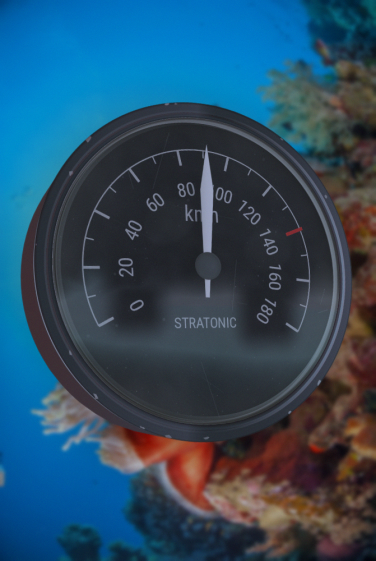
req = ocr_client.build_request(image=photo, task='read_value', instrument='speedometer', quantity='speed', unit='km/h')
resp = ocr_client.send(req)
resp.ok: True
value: 90 km/h
